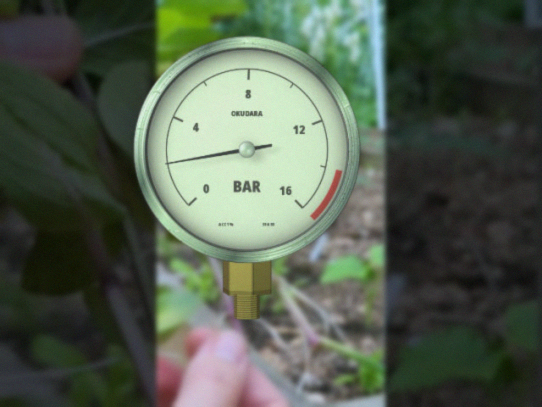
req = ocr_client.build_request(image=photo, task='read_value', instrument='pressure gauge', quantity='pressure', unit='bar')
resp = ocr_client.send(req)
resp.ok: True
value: 2 bar
